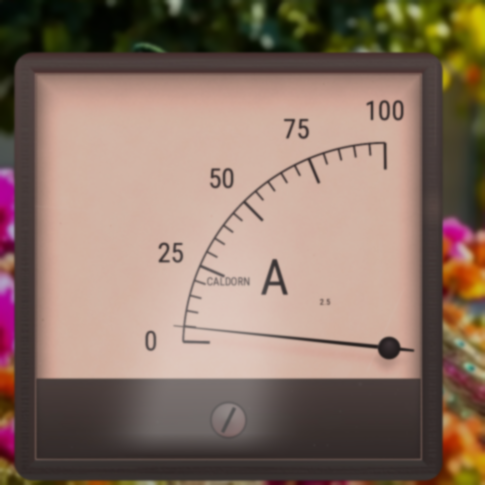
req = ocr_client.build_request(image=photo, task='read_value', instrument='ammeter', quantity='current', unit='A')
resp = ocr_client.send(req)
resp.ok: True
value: 5 A
